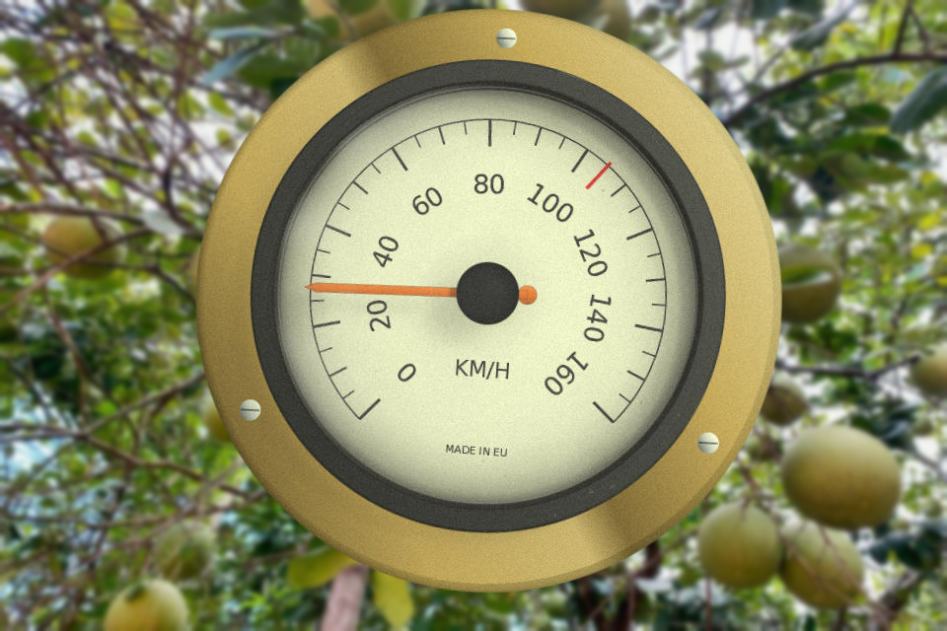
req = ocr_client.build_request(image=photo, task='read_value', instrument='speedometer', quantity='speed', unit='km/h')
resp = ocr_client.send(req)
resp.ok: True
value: 27.5 km/h
